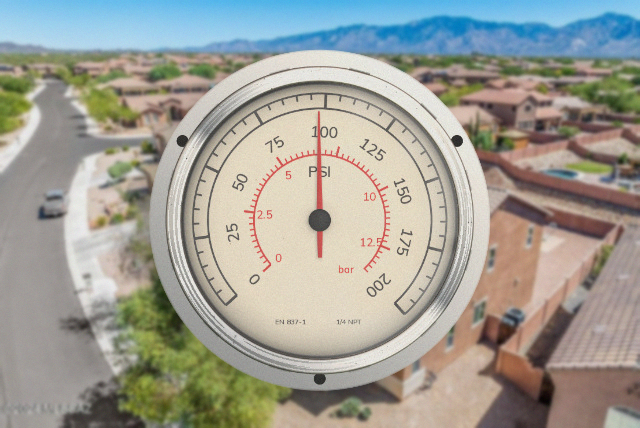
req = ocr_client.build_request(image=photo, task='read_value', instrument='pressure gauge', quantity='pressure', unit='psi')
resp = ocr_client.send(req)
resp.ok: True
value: 97.5 psi
